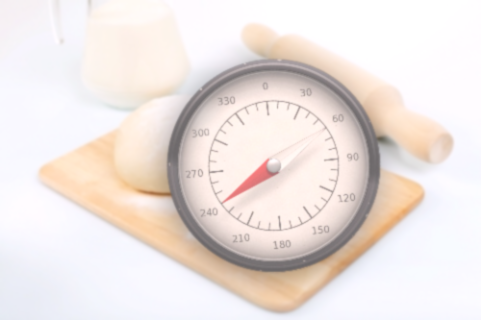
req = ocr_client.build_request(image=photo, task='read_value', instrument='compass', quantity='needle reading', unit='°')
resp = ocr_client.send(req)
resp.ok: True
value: 240 °
